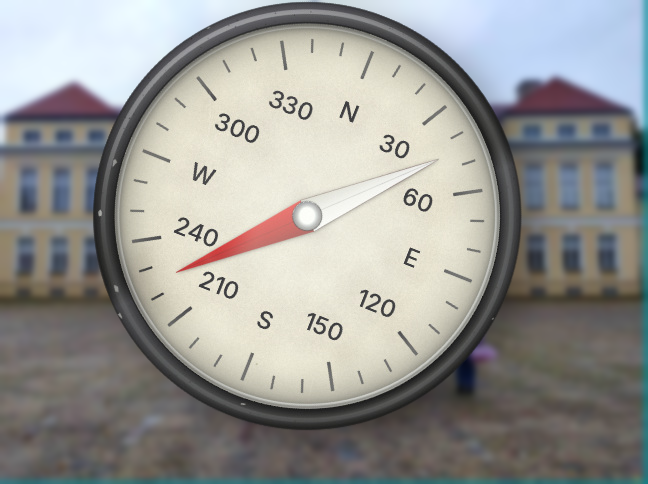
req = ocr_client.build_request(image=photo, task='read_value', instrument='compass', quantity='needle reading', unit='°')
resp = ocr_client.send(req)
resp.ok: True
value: 225 °
